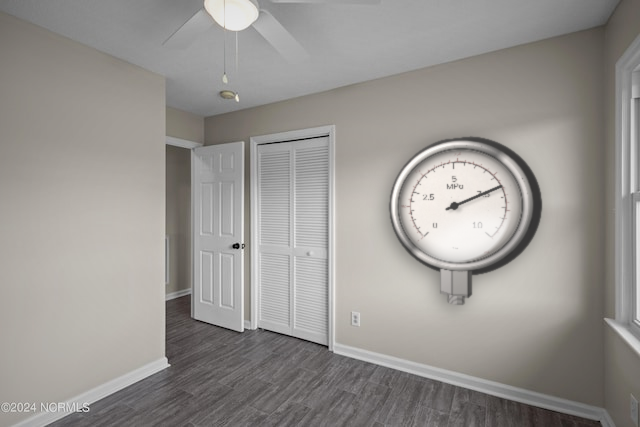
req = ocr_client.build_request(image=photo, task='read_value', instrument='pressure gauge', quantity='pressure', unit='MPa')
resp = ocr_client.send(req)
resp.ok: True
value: 7.5 MPa
